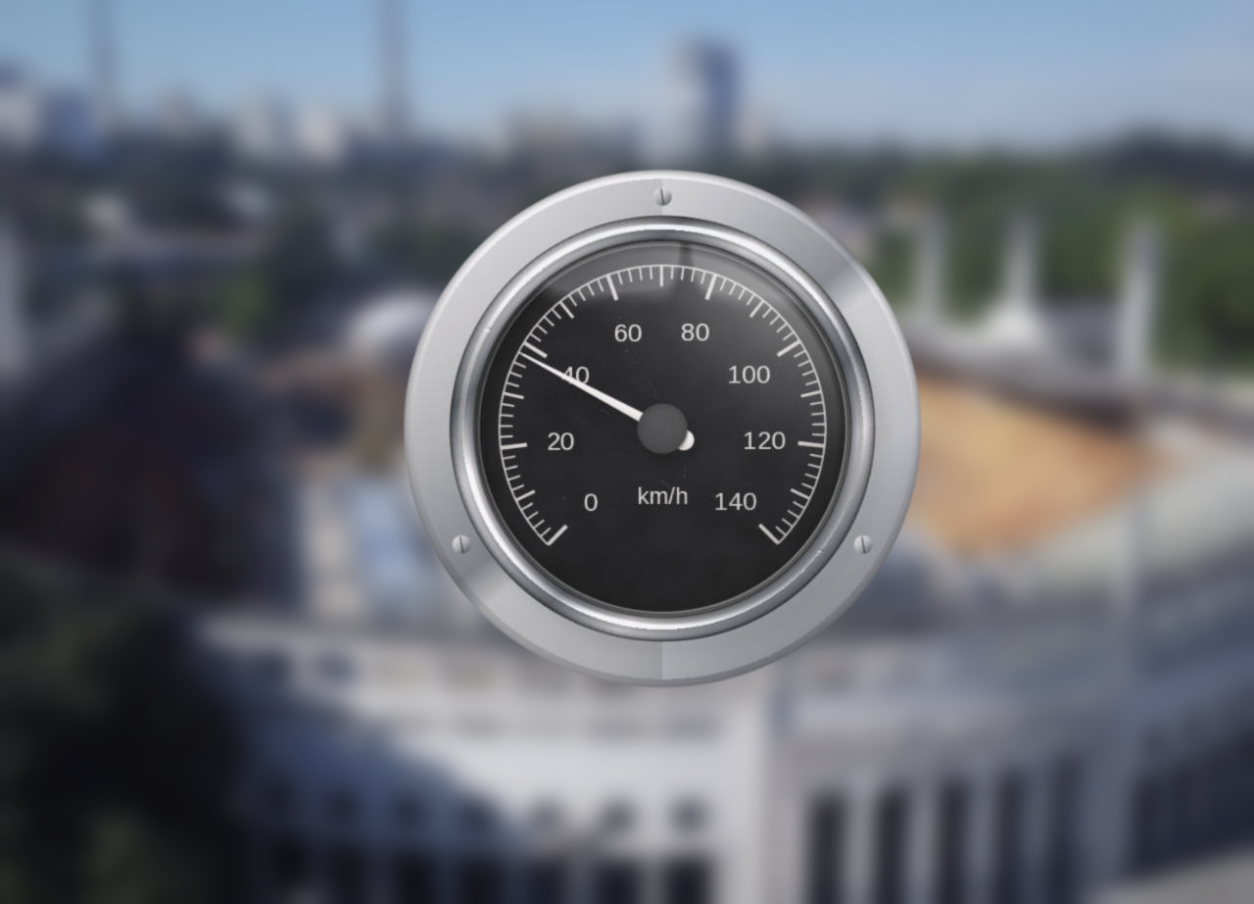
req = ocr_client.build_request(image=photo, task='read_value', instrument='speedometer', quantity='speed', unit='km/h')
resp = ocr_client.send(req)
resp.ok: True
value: 38 km/h
